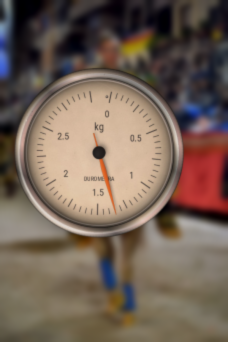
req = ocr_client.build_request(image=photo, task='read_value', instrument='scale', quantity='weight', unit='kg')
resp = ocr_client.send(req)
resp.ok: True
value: 1.35 kg
